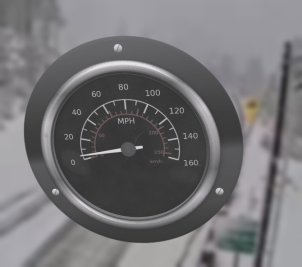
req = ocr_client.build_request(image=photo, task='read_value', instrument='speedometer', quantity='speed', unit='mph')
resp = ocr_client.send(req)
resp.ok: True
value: 5 mph
